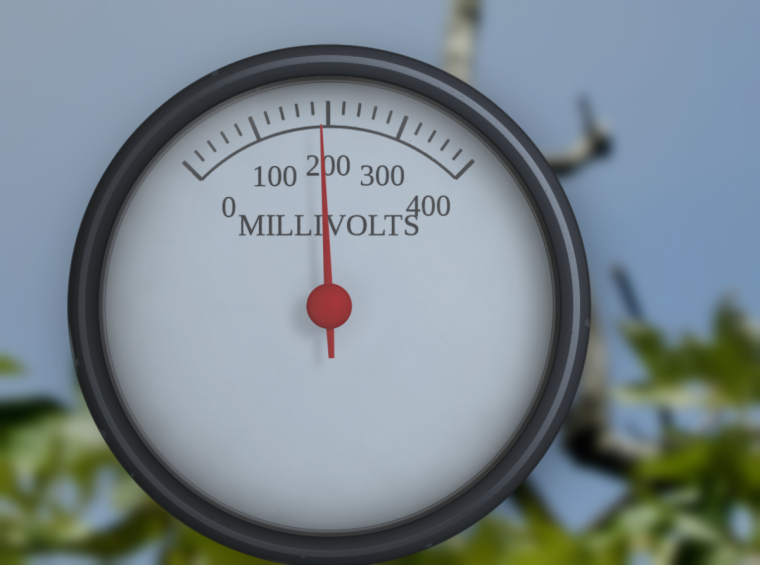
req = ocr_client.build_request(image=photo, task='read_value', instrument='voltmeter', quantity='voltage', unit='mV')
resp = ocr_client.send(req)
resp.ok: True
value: 190 mV
